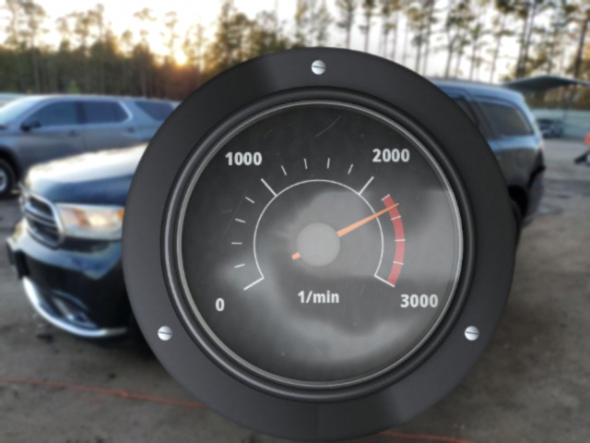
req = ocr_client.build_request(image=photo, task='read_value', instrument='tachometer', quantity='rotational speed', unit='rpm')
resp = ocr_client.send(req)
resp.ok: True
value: 2300 rpm
